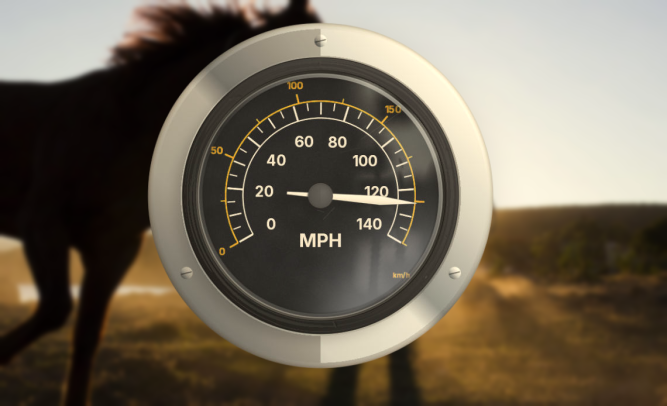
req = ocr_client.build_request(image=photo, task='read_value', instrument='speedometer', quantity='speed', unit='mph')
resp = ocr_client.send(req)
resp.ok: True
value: 125 mph
